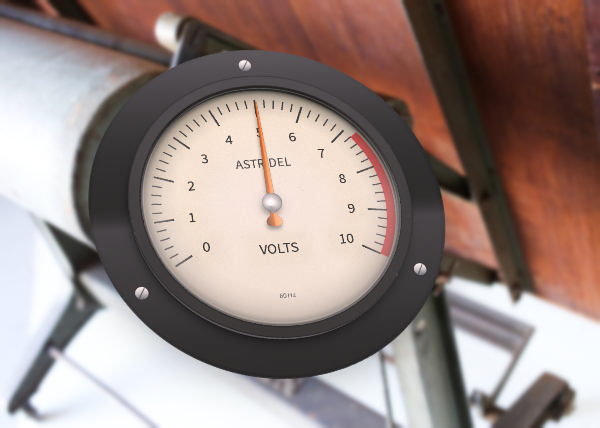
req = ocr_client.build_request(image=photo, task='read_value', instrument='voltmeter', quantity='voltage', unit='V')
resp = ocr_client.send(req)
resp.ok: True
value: 5 V
